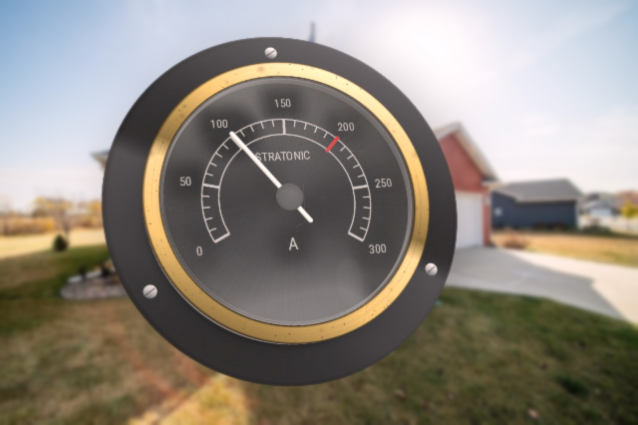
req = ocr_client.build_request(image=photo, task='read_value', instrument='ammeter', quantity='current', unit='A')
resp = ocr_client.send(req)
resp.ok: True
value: 100 A
